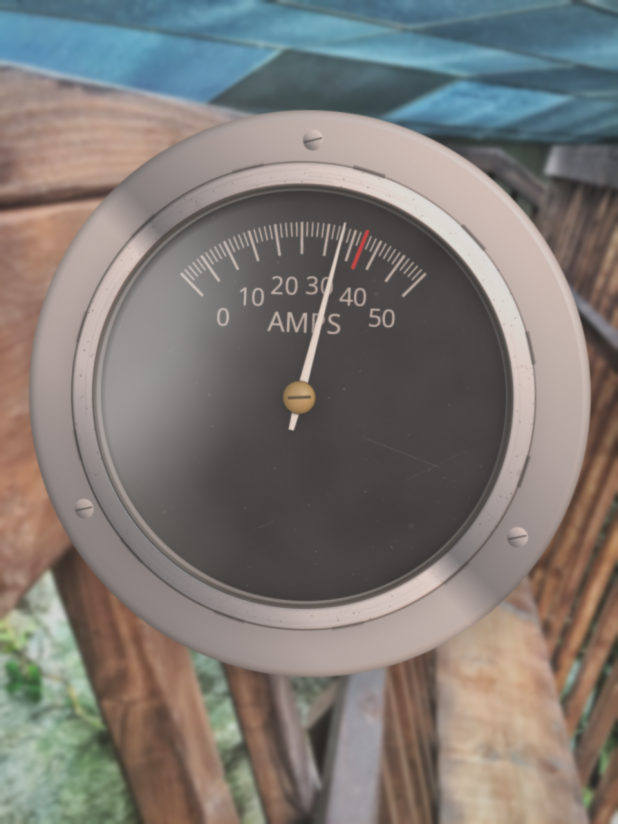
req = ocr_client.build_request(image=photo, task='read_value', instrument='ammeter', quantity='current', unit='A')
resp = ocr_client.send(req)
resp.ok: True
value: 33 A
